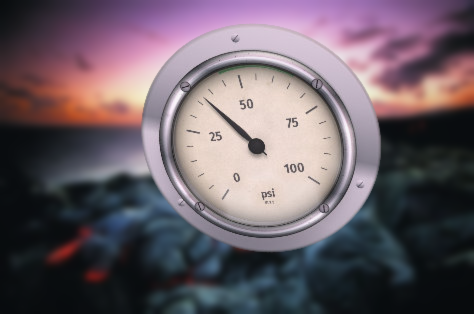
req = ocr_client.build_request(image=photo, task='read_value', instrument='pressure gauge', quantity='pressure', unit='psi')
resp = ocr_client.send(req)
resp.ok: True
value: 37.5 psi
